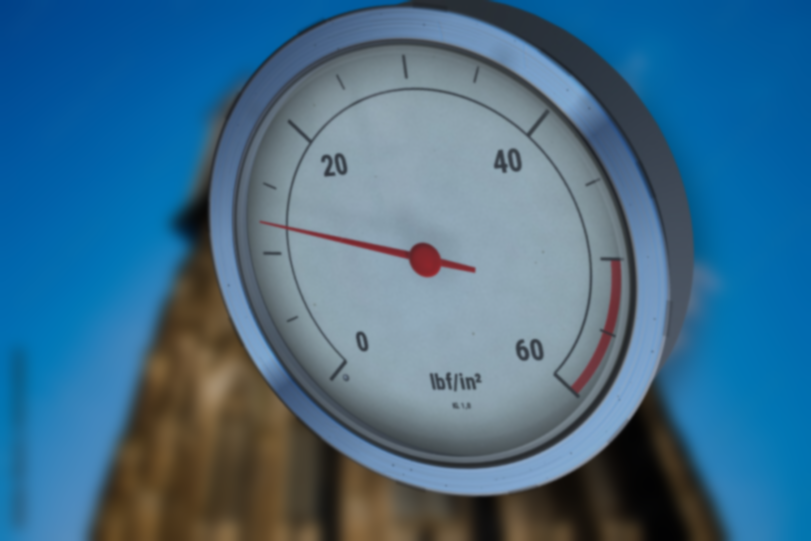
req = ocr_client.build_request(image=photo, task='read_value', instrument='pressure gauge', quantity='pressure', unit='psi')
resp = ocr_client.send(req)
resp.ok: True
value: 12.5 psi
